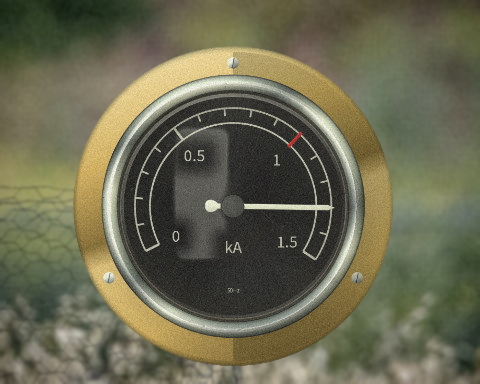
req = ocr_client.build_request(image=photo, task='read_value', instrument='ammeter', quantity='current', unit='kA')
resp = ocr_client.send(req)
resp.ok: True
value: 1.3 kA
